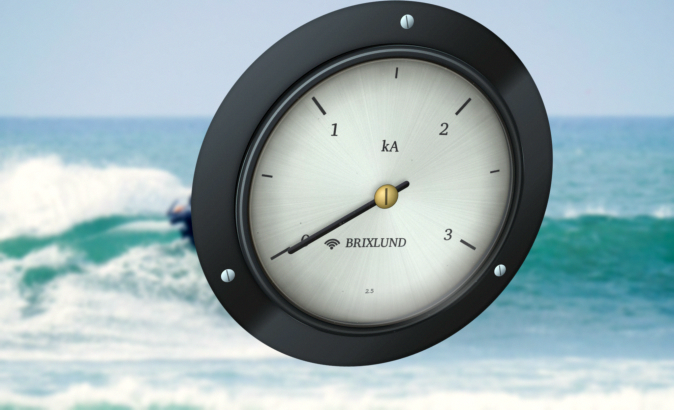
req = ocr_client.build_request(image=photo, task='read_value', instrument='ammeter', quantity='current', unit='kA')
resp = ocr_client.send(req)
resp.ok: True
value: 0 kA
